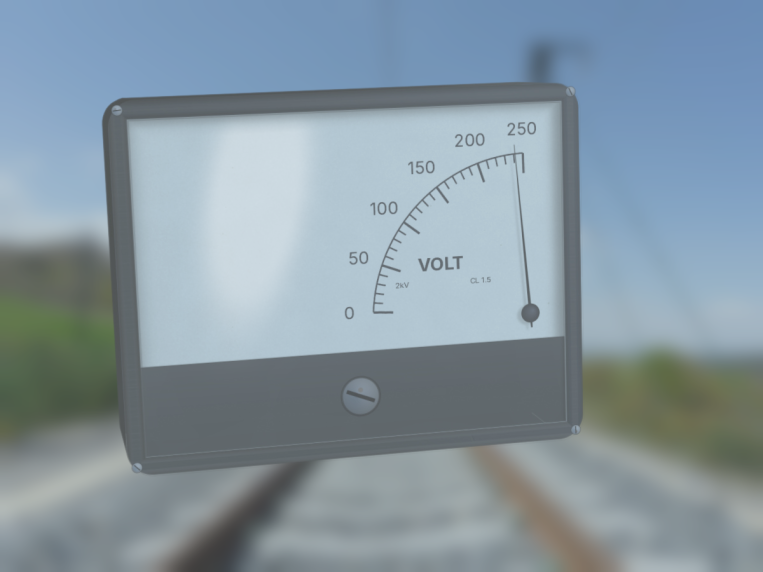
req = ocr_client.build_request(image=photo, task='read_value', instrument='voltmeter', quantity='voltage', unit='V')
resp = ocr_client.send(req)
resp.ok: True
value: 240 V
